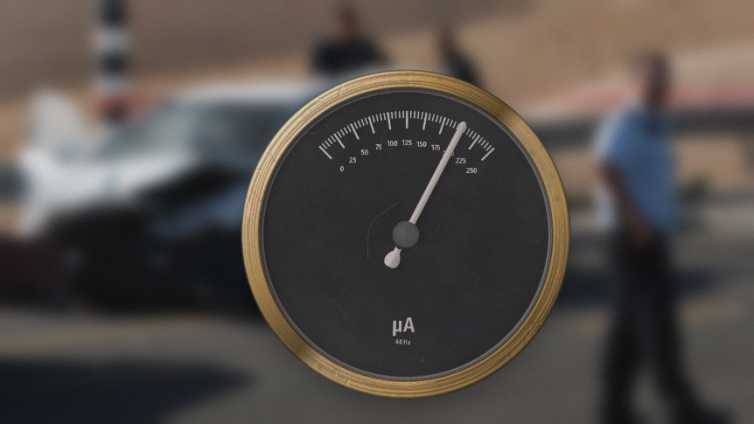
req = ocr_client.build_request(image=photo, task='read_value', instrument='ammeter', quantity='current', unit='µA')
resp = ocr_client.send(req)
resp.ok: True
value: 200 µA
